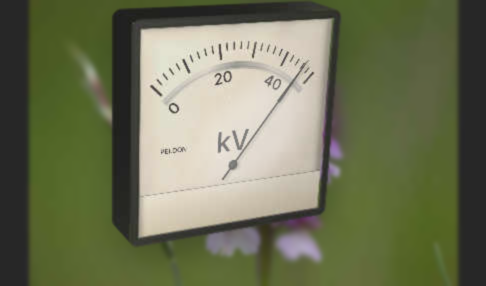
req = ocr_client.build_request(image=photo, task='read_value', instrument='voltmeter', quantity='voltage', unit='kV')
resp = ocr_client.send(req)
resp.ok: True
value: 46 kV
